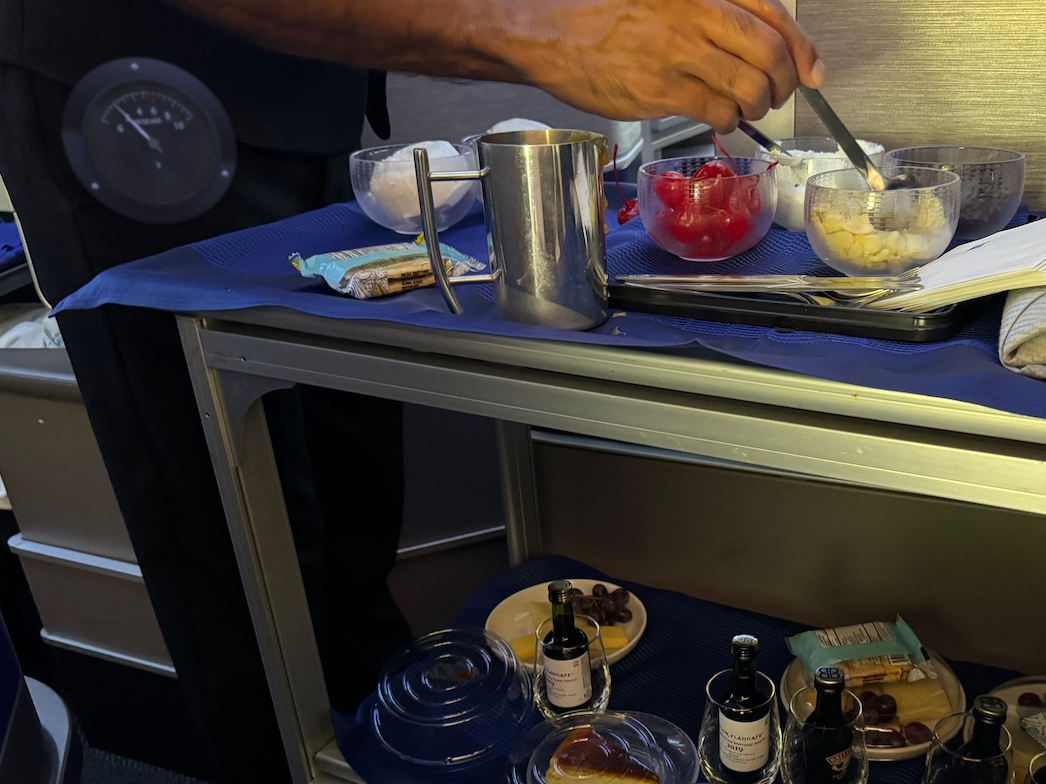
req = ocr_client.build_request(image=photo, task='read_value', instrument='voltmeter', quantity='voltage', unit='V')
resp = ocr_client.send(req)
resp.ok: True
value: 2 V
